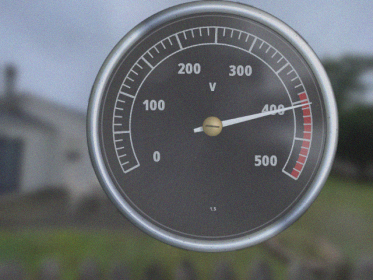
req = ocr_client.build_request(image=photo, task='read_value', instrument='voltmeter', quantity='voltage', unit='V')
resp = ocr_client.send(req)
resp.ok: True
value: 405 V
